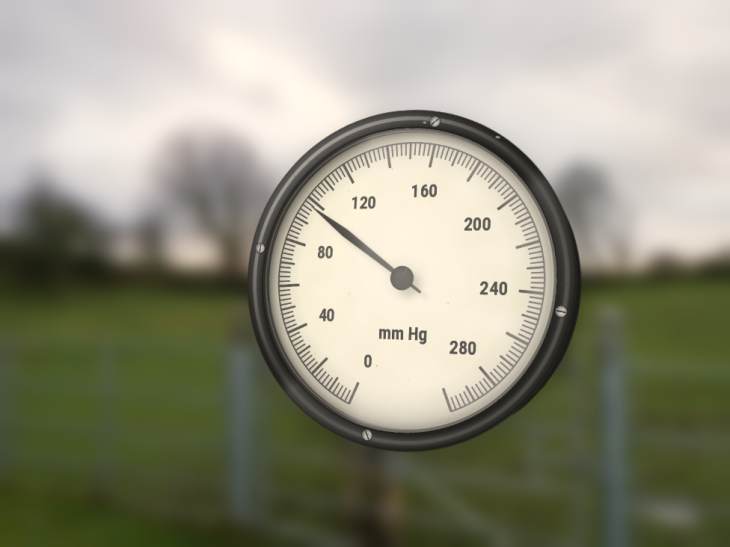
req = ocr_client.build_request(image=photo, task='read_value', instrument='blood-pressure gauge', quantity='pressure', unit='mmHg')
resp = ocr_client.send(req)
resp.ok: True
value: 98 mmHg
